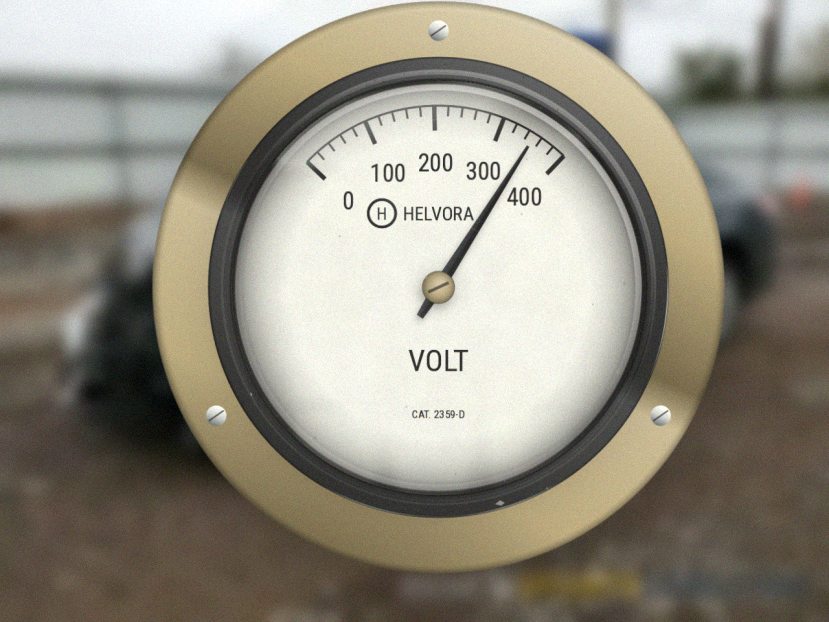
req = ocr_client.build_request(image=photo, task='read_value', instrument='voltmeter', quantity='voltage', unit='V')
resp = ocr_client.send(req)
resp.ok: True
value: 350 V
